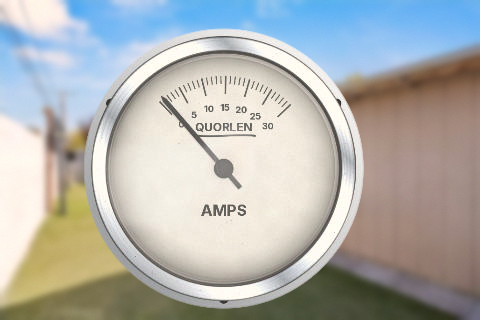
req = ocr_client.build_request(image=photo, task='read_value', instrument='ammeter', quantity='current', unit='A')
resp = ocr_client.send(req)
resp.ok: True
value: 1 A
